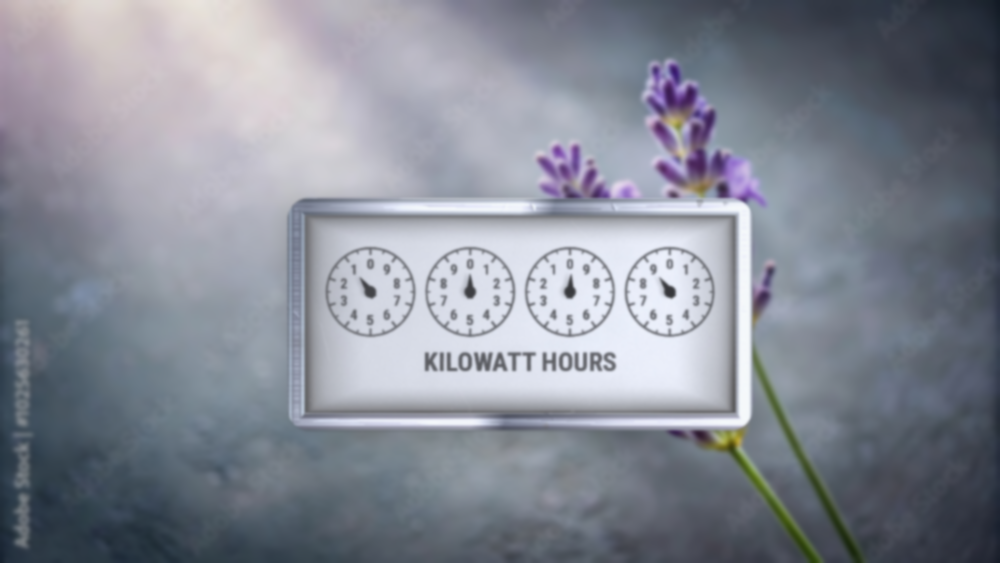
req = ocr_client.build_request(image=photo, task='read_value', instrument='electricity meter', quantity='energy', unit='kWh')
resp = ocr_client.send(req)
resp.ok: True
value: 999 kWh
